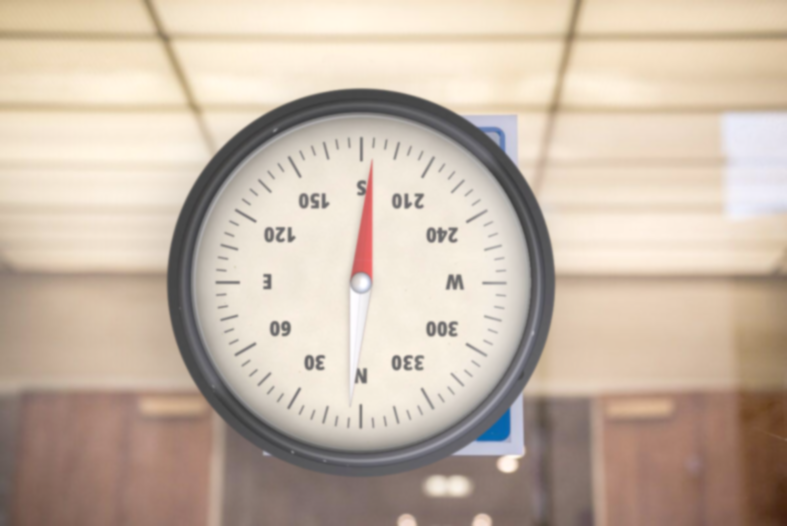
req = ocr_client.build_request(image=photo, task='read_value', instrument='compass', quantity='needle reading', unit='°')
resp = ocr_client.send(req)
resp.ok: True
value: 185 °
